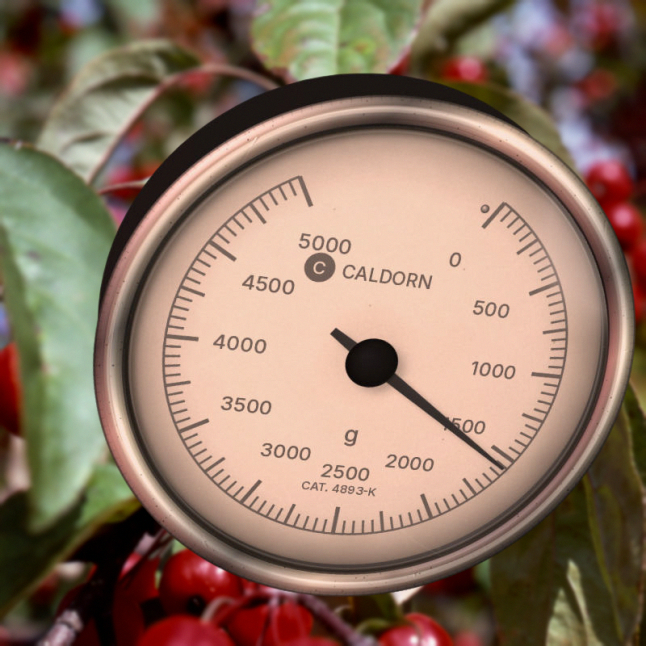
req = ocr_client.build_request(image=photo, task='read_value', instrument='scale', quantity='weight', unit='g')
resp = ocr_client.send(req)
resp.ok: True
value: 1550 g
